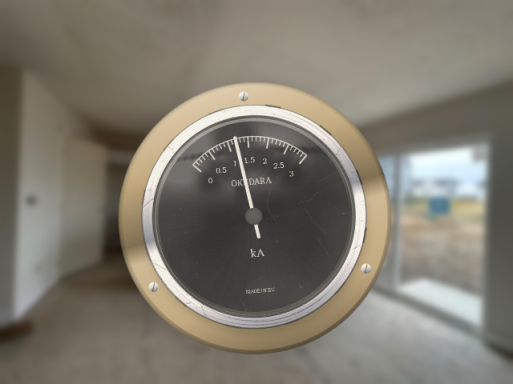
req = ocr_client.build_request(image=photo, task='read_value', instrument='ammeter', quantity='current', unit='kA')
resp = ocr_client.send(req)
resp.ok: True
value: 1.2 kA
